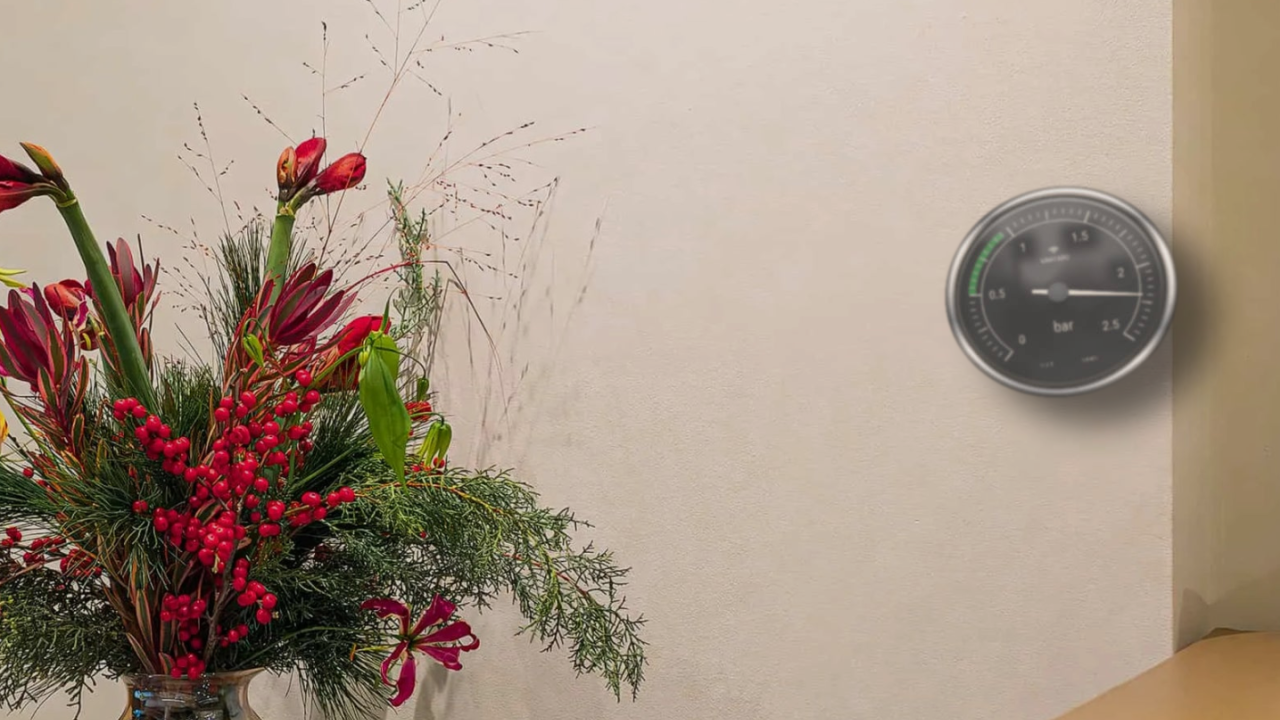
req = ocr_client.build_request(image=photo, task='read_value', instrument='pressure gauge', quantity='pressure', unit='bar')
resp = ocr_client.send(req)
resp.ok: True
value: 2.2 bar
